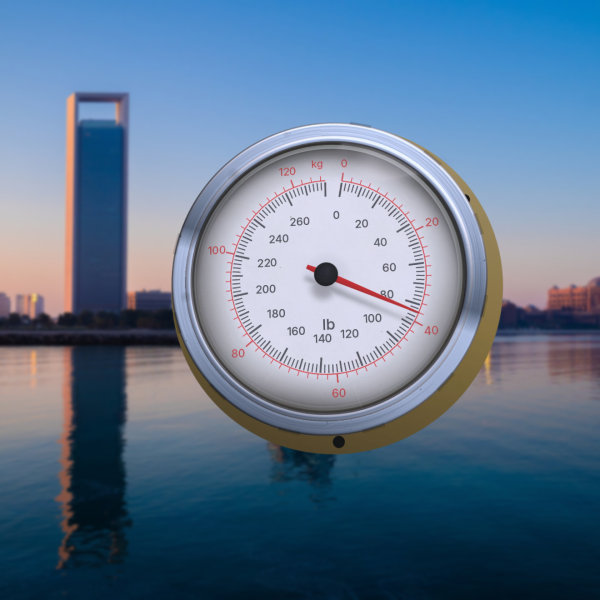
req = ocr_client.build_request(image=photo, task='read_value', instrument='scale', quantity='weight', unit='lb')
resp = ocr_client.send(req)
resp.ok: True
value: 84 lb
